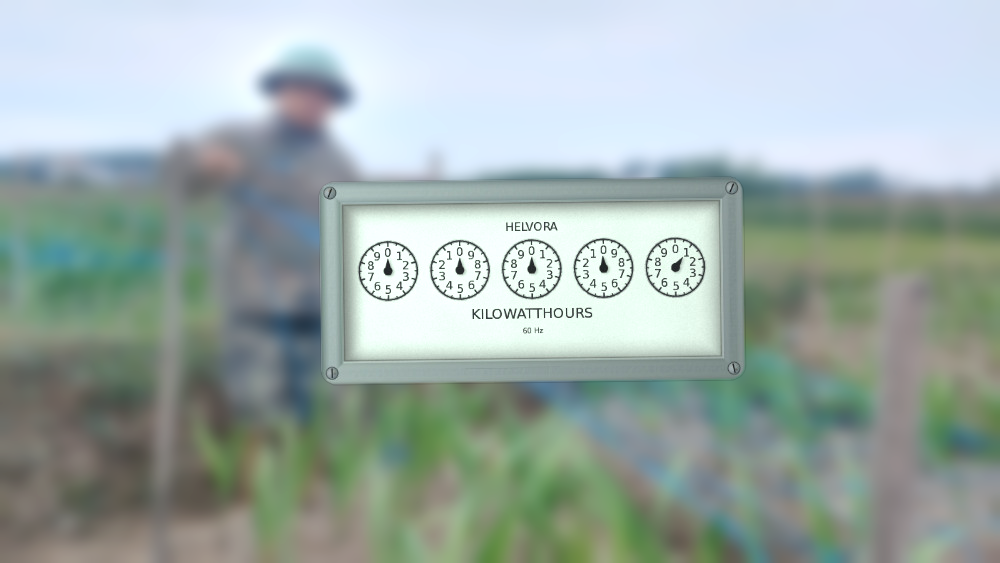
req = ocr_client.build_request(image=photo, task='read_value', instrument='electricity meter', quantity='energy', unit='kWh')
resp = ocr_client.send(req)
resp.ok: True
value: 1 kWh
